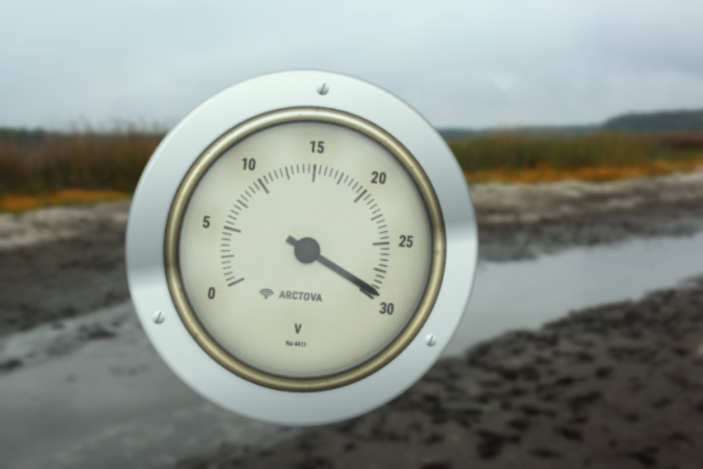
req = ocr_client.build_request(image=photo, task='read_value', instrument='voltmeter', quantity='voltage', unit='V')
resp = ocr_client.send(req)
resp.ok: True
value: 29.5 V
